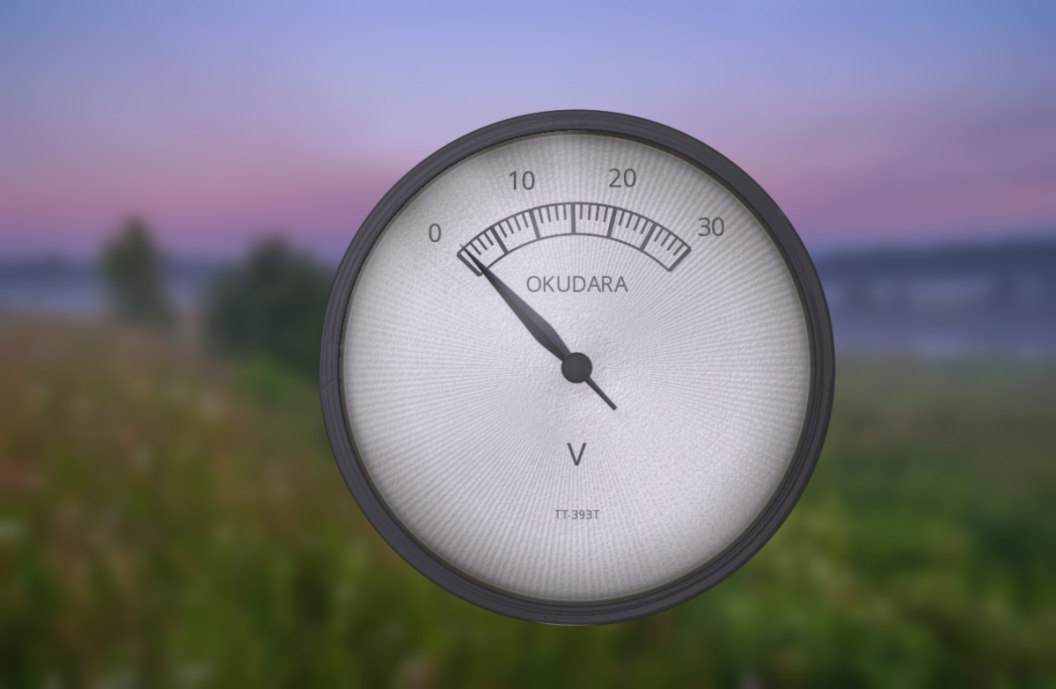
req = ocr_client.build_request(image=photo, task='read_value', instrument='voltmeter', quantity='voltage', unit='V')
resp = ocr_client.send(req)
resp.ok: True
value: 1 V
